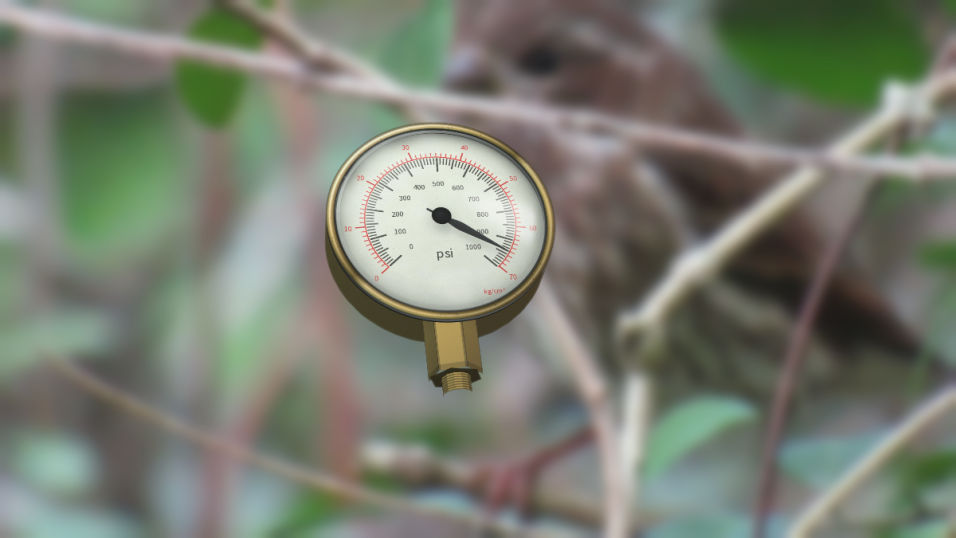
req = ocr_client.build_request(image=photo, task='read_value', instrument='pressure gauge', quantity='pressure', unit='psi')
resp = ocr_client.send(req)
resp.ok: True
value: 950 psi
